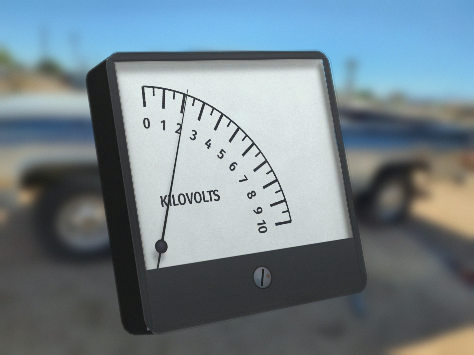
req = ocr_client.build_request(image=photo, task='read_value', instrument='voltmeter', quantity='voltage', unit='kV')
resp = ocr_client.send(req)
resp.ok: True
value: 2 kV
